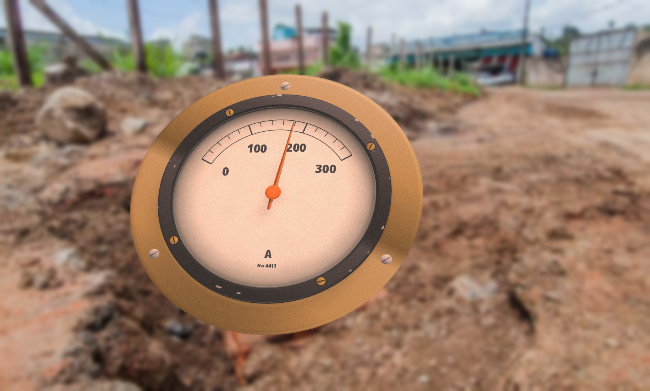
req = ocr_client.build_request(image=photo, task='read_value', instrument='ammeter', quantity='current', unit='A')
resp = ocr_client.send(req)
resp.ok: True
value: 180 A
